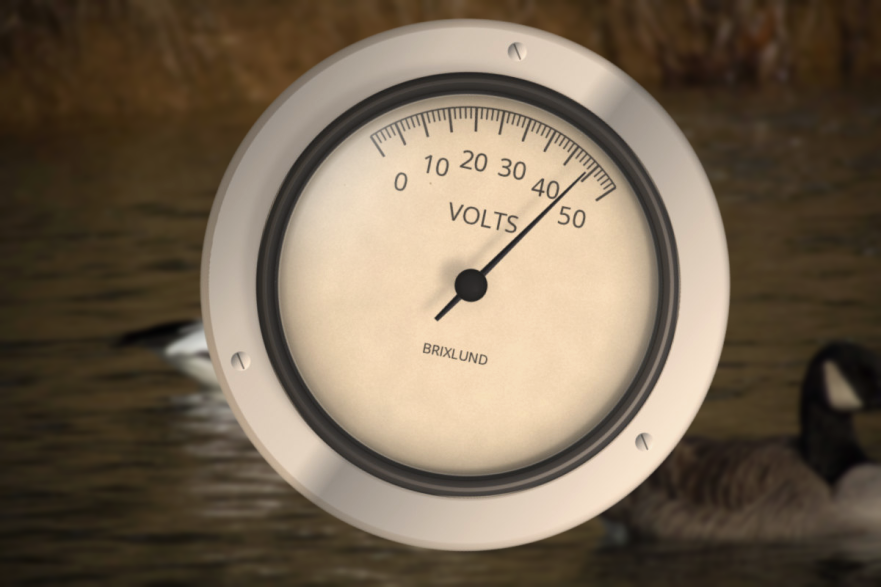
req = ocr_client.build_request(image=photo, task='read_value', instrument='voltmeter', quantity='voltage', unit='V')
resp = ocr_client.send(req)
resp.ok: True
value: 44 V
